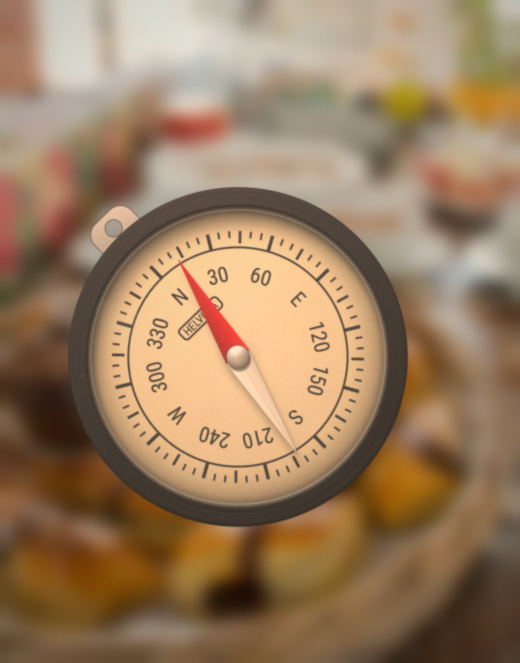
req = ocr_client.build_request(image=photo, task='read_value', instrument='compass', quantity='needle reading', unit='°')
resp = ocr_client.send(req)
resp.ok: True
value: 12.5 °
